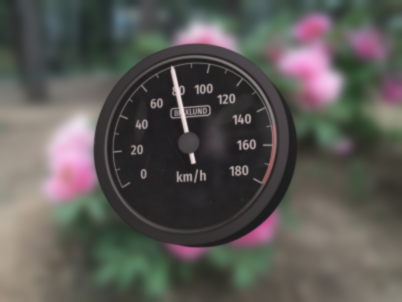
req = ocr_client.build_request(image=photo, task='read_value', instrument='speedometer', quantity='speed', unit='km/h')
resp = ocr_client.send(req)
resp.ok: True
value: 80 km/h
